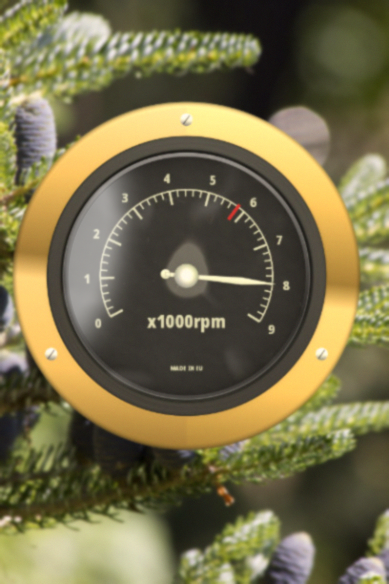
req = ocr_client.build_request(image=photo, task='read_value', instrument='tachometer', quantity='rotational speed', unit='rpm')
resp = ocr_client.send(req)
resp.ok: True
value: 8000 rpm
